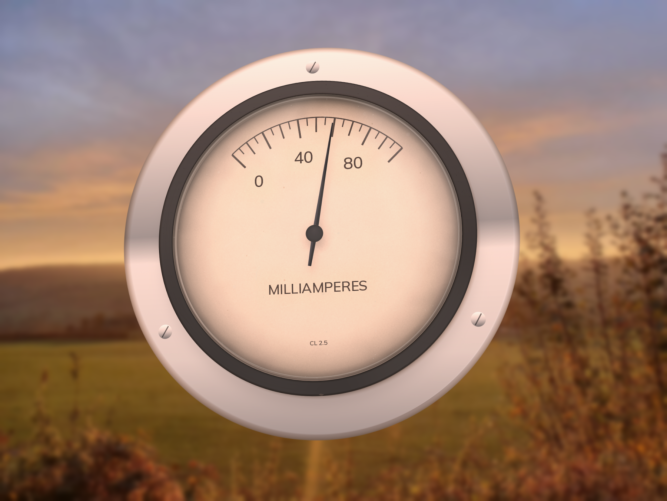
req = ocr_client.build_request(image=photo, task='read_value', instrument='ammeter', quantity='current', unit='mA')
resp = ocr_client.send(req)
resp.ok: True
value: 60 mA
